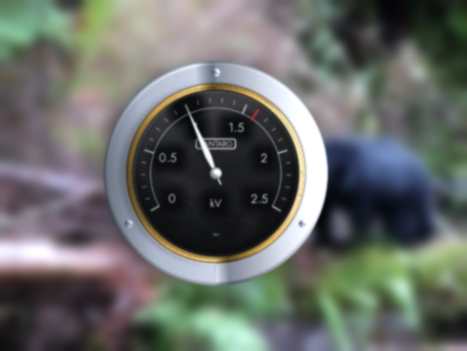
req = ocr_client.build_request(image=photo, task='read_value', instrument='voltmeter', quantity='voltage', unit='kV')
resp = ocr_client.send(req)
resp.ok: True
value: 1 kV
